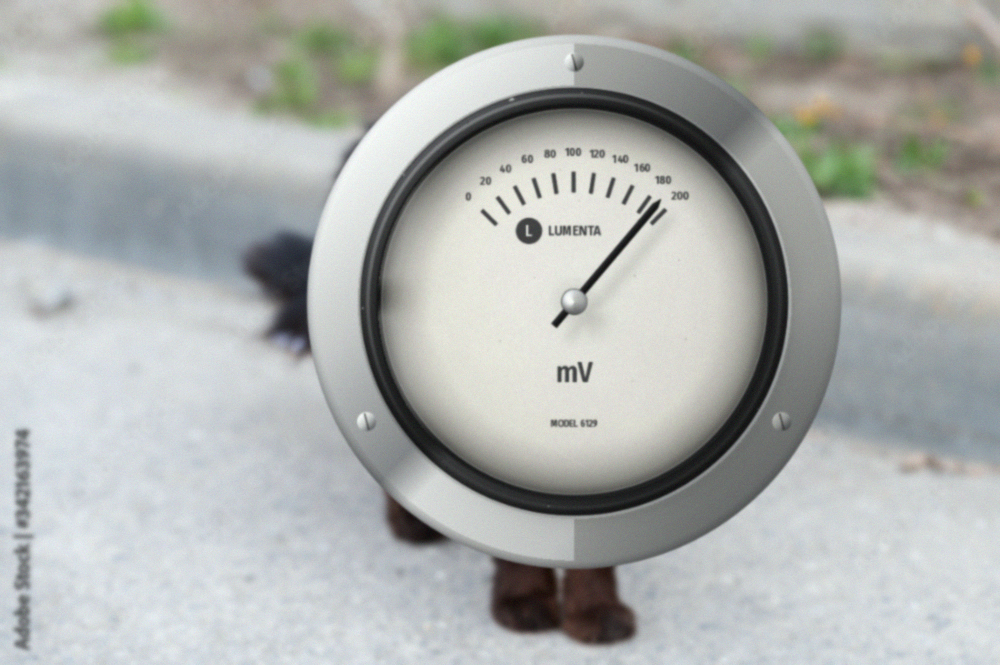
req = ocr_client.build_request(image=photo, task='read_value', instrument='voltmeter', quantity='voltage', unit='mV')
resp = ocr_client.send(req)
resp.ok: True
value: 190 mV
